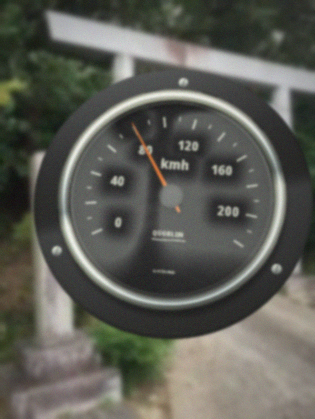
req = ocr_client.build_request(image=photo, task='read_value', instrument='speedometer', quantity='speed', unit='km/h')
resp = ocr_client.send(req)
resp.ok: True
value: 80 km/h
